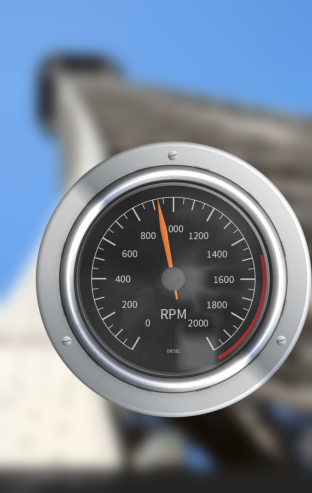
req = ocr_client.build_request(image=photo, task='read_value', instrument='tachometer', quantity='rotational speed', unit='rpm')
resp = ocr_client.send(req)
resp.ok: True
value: 925 rpm
